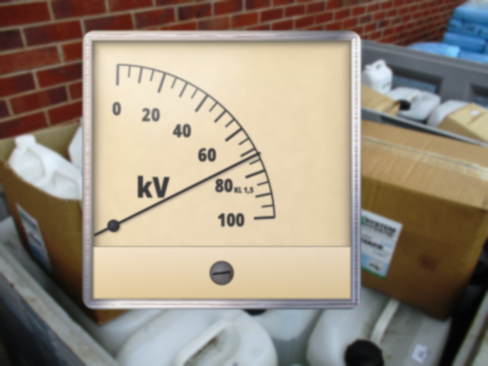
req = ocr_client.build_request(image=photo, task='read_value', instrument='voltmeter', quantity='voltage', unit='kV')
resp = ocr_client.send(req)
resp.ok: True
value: 72.5 kV
